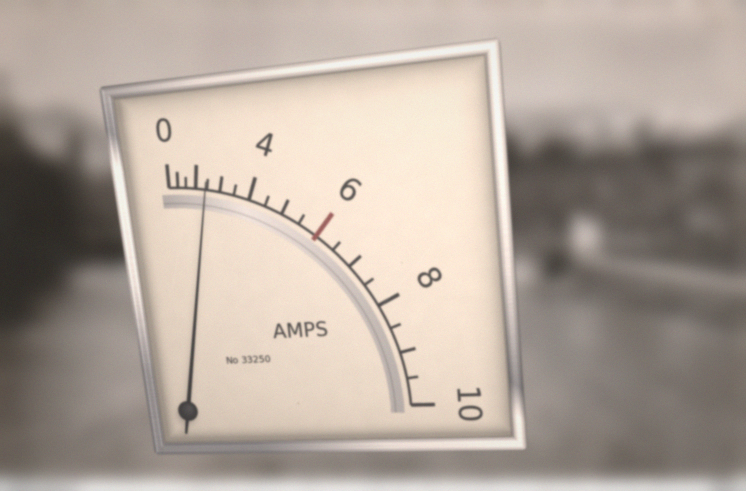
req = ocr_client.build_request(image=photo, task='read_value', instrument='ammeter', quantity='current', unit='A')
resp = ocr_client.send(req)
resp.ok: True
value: 2.5 A
